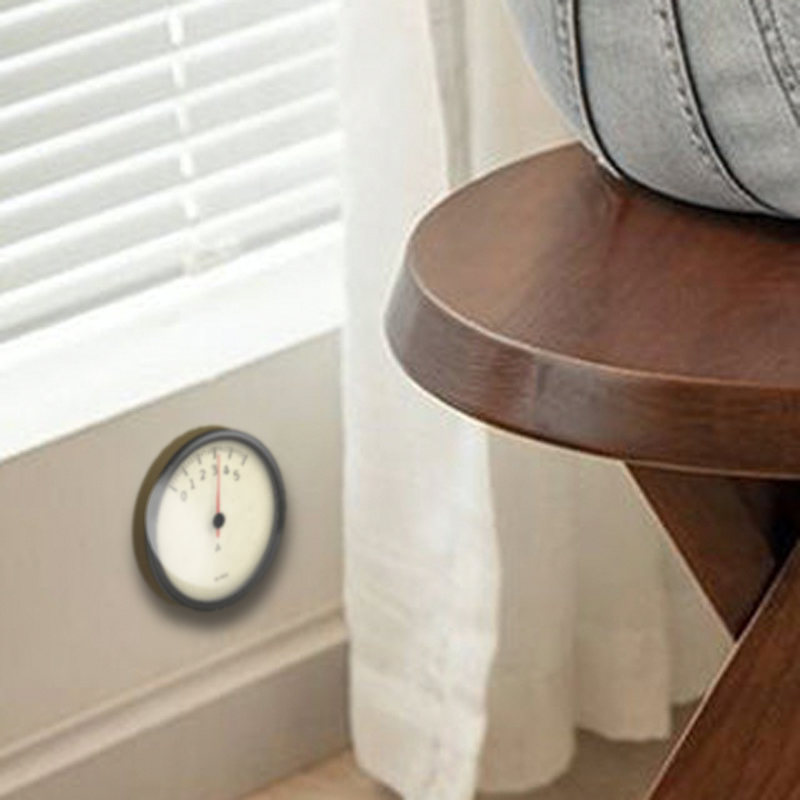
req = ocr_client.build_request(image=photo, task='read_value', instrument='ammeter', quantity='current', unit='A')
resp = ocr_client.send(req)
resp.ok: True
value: 3 A
